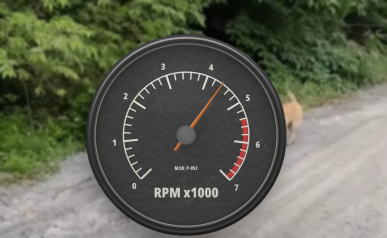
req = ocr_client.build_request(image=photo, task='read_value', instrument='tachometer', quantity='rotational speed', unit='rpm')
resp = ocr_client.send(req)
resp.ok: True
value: 4400 rpm
